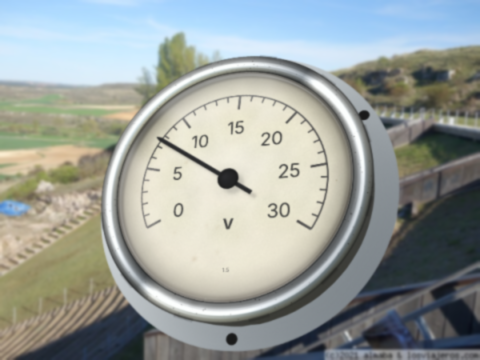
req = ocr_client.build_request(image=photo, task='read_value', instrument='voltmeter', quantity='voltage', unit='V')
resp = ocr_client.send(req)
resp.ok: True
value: 7.5 V
